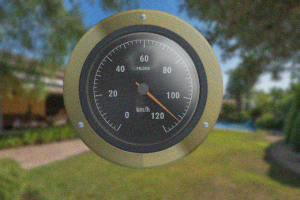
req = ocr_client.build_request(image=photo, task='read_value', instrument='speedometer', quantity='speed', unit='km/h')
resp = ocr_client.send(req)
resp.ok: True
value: 112 km/h
